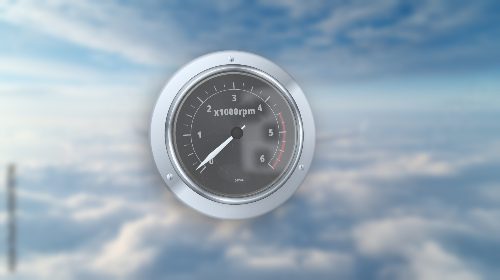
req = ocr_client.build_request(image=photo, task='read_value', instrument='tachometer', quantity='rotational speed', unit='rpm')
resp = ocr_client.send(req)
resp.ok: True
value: 125 rpm
